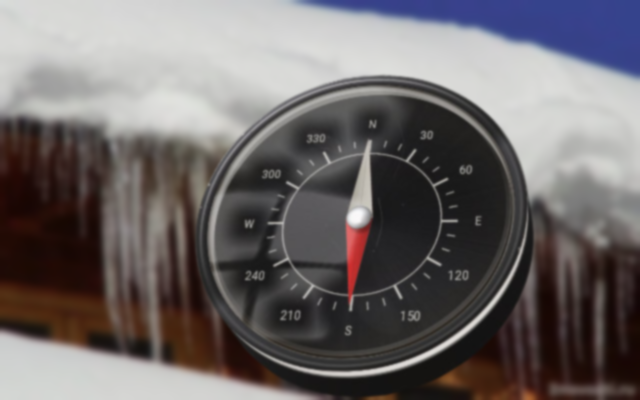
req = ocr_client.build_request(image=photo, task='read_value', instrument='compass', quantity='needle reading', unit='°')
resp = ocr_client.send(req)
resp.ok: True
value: 180 °
